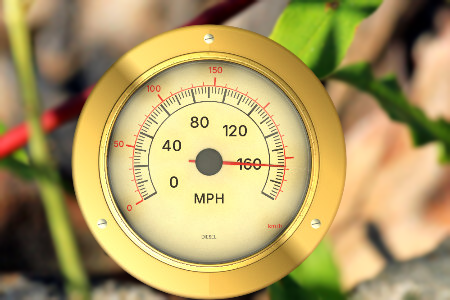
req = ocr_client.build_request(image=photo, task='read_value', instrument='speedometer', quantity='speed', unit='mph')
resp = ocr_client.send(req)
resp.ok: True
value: 160 mph
